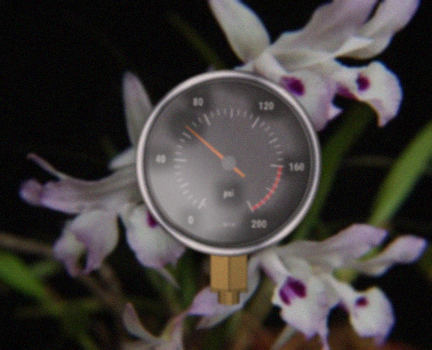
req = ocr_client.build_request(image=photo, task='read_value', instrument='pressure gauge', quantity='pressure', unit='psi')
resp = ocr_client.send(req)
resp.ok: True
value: 65 psi
